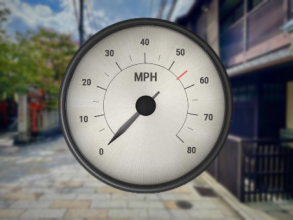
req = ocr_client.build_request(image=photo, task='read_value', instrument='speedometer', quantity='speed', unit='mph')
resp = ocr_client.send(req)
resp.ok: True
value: 0 mph
